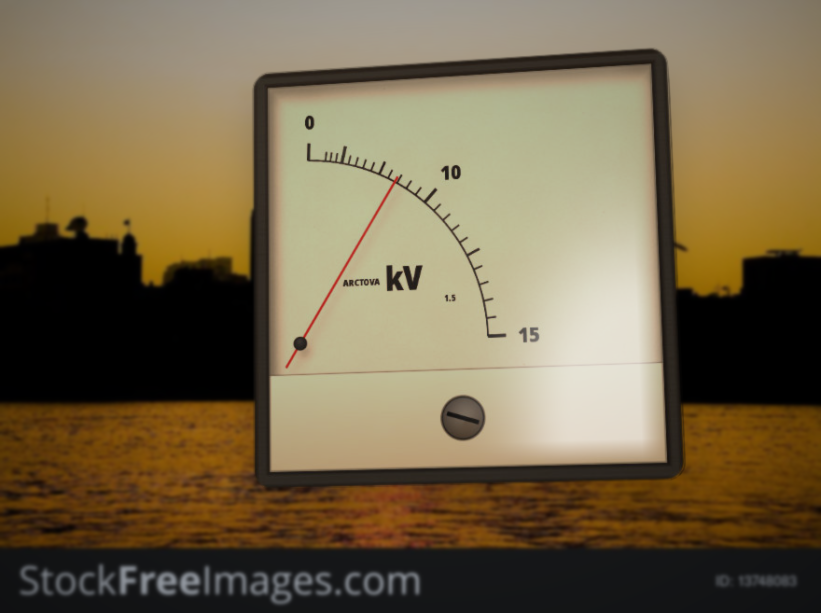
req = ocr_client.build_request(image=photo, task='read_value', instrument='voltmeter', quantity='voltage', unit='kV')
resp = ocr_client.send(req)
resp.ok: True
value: 8.5 kV
